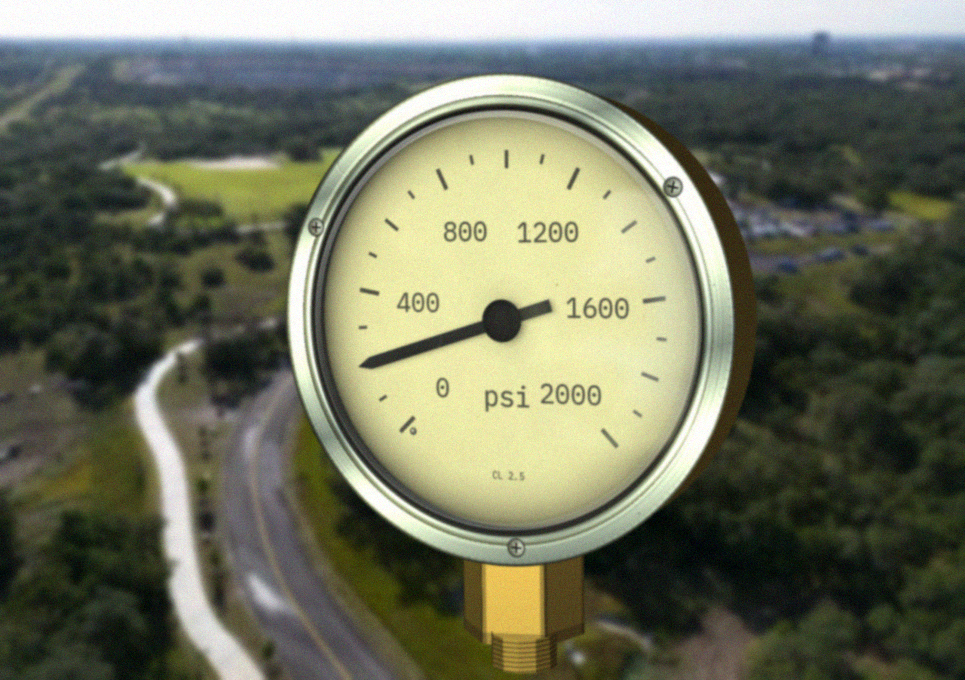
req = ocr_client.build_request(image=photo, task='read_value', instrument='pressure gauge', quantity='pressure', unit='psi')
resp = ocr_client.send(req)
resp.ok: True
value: 200 psi
